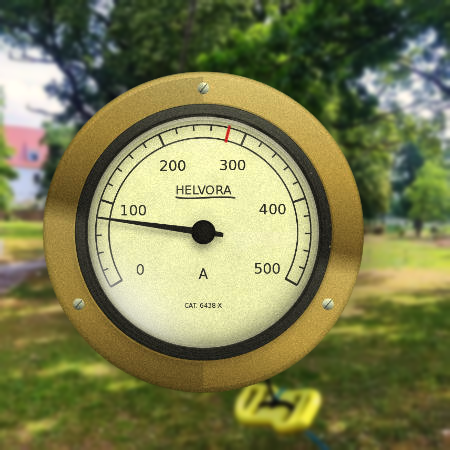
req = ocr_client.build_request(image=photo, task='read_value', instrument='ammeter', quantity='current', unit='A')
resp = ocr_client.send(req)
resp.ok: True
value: 80 A
